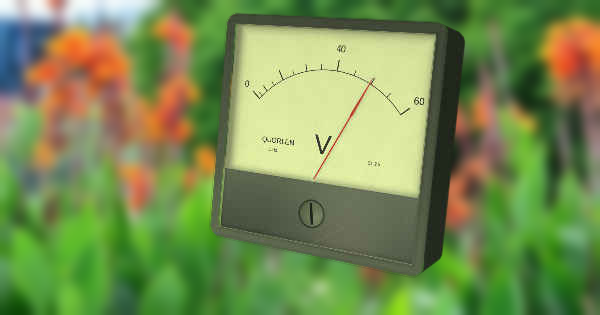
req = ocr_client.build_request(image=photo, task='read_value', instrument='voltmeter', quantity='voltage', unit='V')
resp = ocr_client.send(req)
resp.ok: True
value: 50 V
